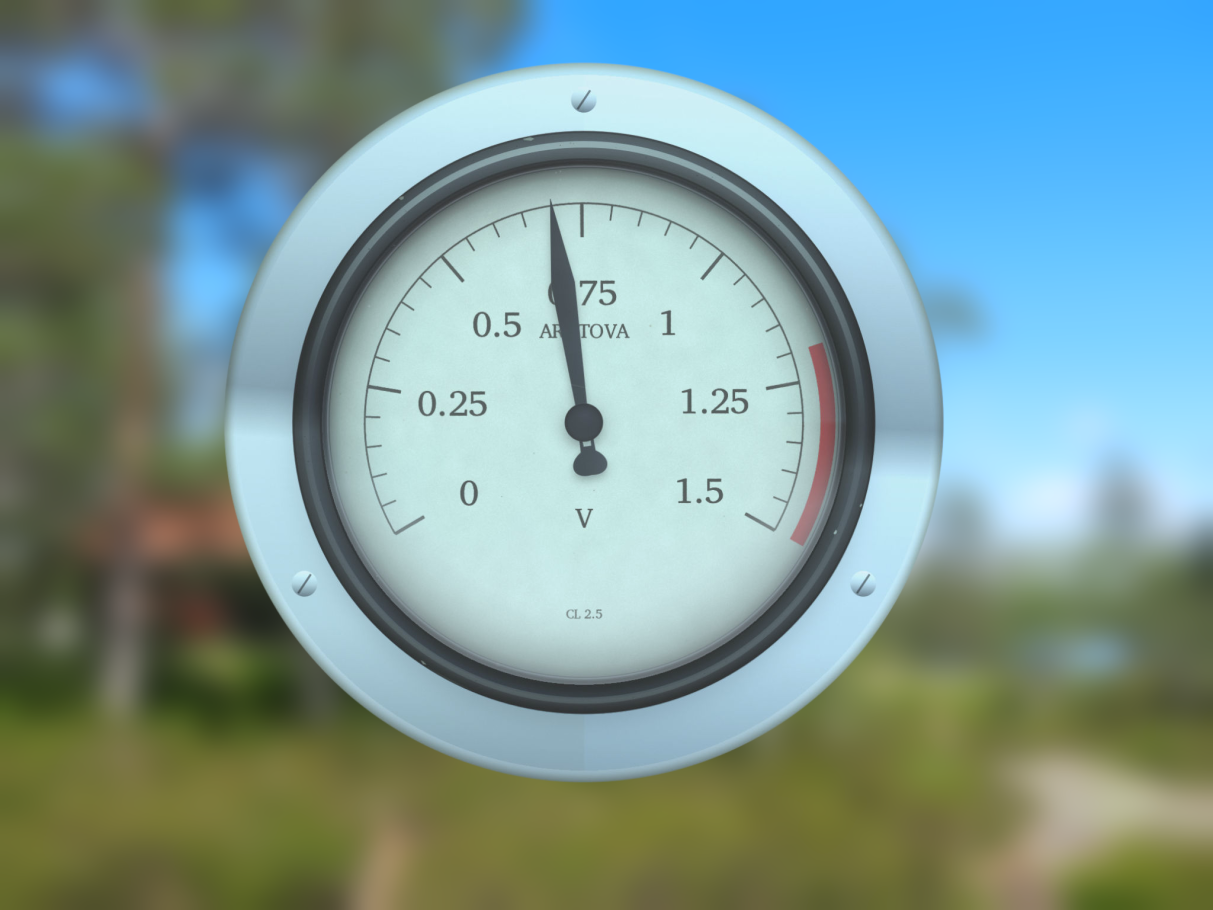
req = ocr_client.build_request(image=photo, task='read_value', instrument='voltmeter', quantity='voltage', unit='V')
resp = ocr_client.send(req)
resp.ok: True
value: 0.7 V
